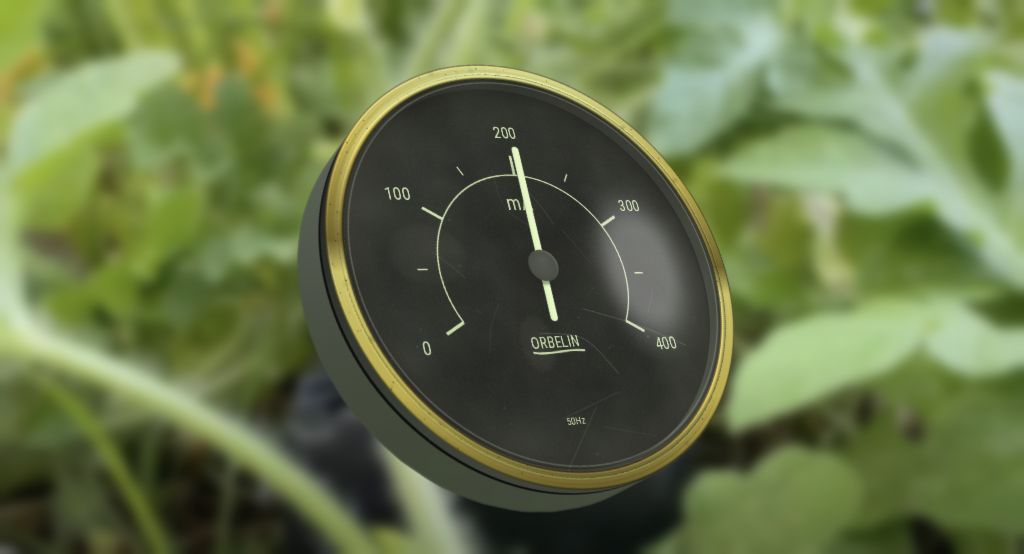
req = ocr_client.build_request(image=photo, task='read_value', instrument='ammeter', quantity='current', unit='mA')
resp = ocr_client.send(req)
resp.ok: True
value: 200 mA
